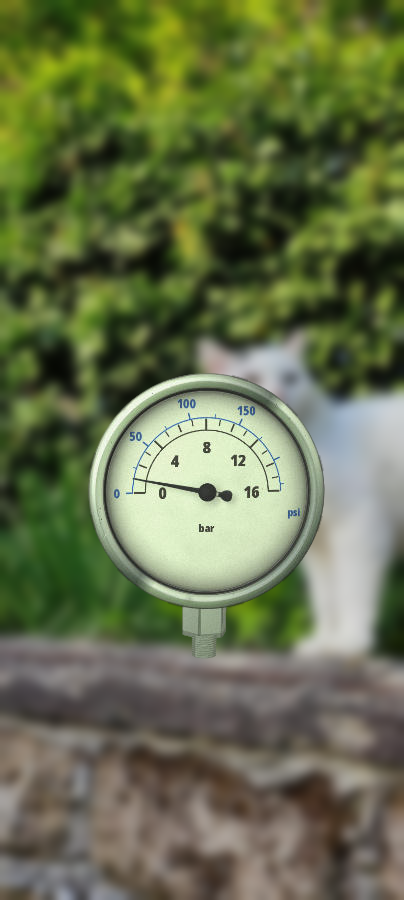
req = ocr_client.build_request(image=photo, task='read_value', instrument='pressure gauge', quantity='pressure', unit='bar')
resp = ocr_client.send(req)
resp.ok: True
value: 1 bar
